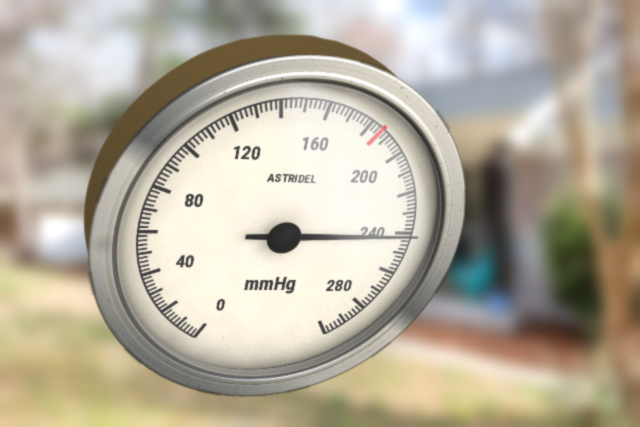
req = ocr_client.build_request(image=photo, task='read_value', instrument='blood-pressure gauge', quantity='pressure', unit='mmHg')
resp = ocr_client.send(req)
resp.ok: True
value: 240 mmHg
